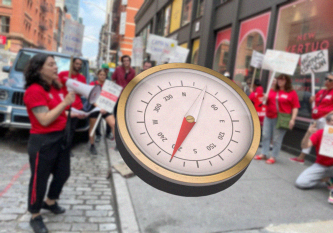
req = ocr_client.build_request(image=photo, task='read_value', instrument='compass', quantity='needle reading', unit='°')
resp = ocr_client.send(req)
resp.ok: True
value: 210 °
